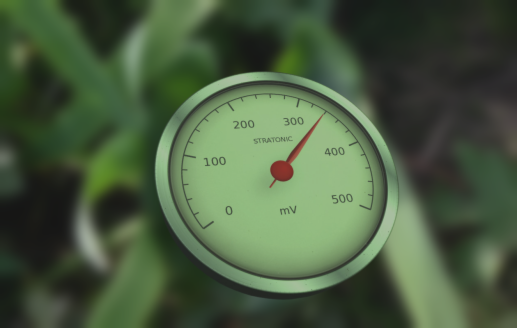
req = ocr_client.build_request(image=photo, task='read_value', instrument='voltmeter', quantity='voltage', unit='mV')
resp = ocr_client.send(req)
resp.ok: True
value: 340 mV
